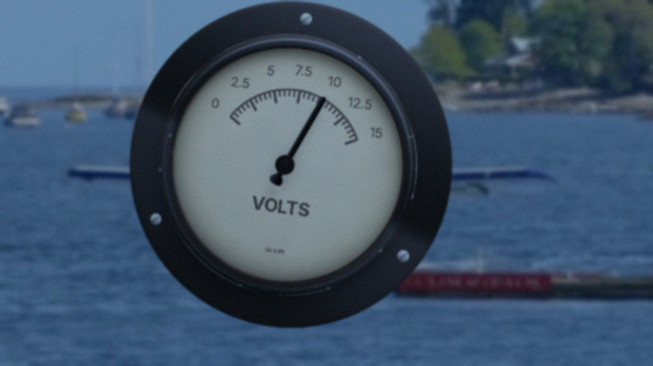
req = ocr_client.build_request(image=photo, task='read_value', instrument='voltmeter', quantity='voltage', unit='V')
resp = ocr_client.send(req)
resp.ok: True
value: 10 V
